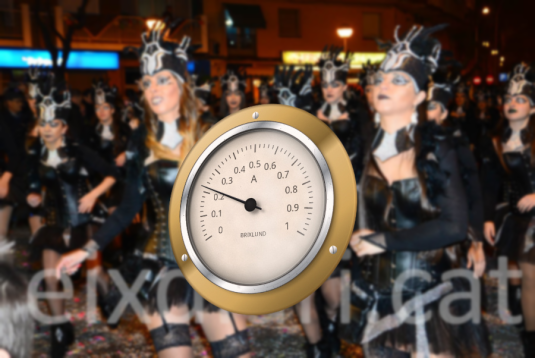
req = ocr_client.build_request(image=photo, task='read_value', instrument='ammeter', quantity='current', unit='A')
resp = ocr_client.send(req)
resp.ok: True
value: 0.22 A
